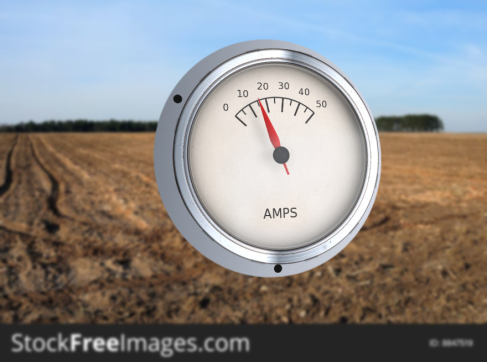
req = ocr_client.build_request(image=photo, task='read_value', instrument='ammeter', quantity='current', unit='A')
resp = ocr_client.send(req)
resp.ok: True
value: 15 A
